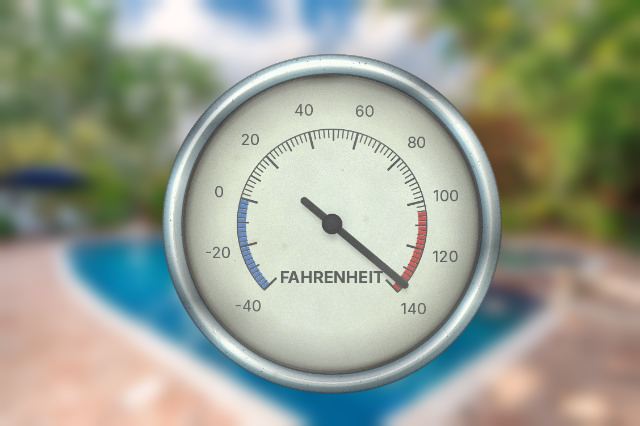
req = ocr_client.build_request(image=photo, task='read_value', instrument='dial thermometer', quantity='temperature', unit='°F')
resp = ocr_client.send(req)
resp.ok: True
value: 136 °F
